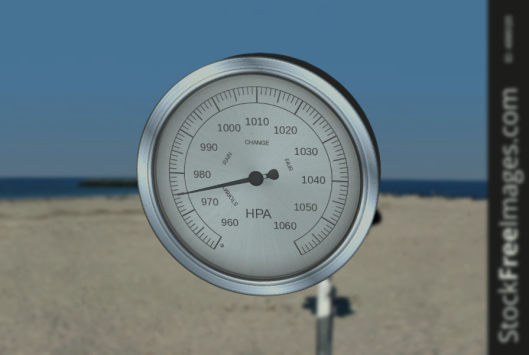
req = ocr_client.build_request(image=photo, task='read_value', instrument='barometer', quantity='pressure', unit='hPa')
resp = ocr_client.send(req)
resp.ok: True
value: 975 hPa
